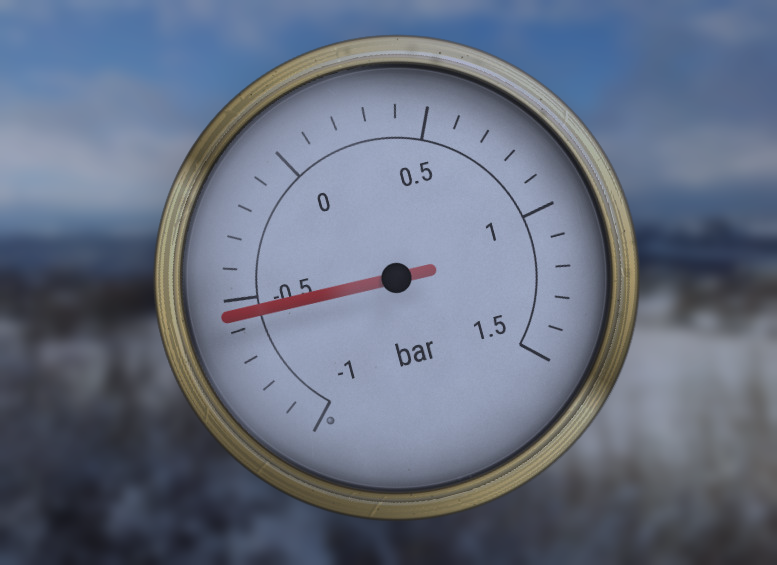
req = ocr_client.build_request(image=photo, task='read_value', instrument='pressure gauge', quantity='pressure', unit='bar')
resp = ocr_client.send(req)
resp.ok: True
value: -0.55 bar
